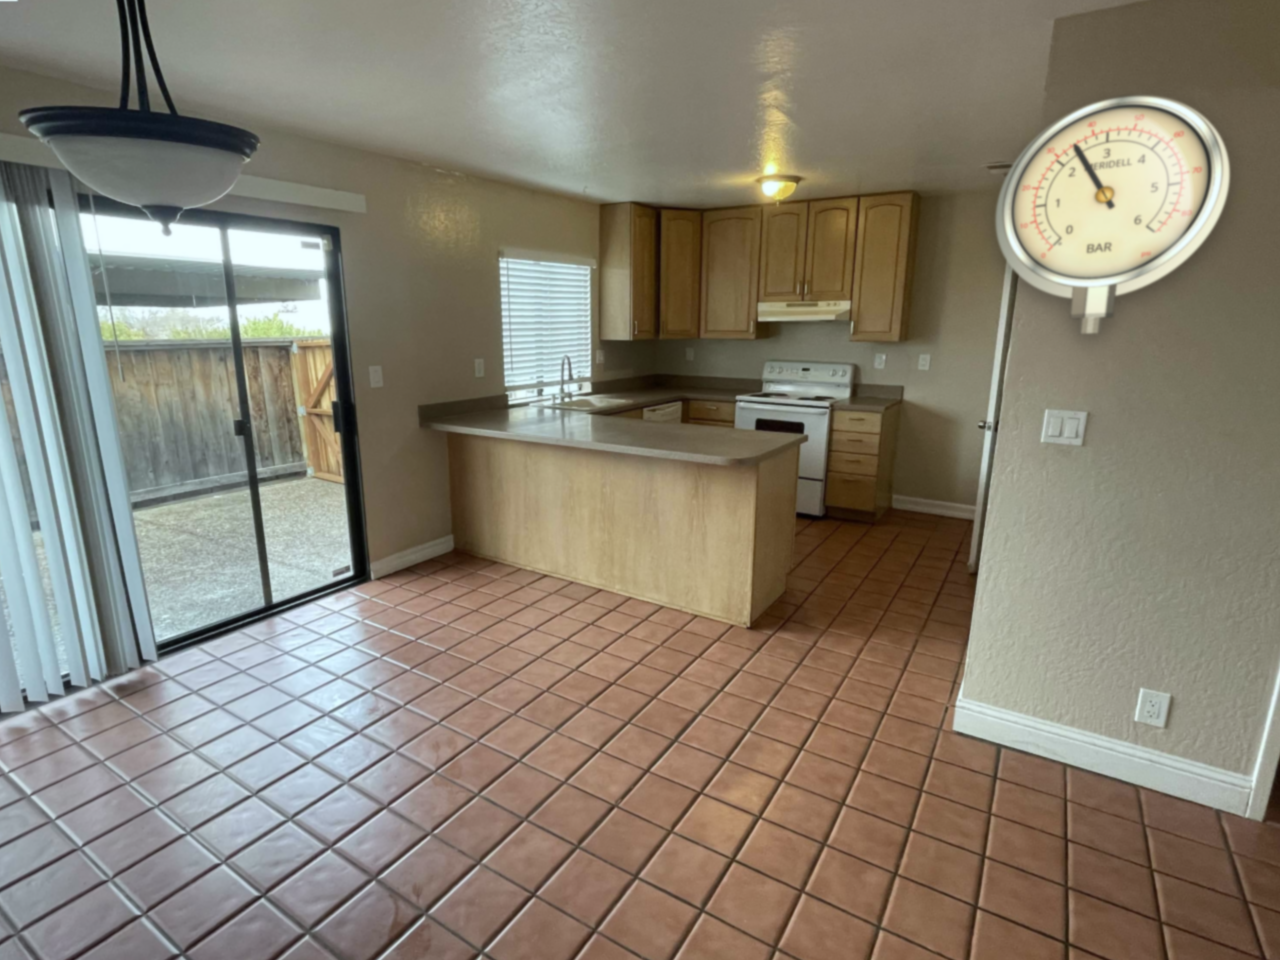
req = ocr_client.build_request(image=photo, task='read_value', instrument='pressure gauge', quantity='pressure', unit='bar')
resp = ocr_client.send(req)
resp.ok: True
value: 2.4 bar
